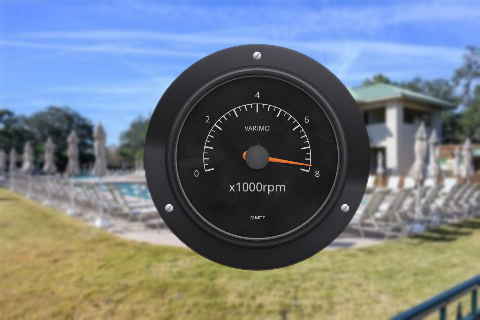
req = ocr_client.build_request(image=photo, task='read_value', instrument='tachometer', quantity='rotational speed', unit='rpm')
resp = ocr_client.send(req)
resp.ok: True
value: 7750 rpm
